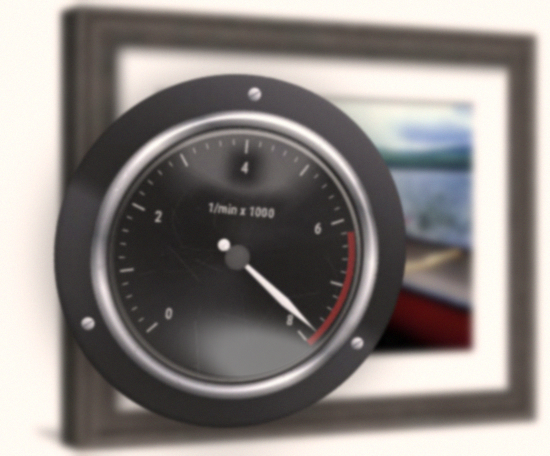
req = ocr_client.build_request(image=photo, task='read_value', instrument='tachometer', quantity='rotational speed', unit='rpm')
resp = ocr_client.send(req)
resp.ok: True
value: 7800 rpm
